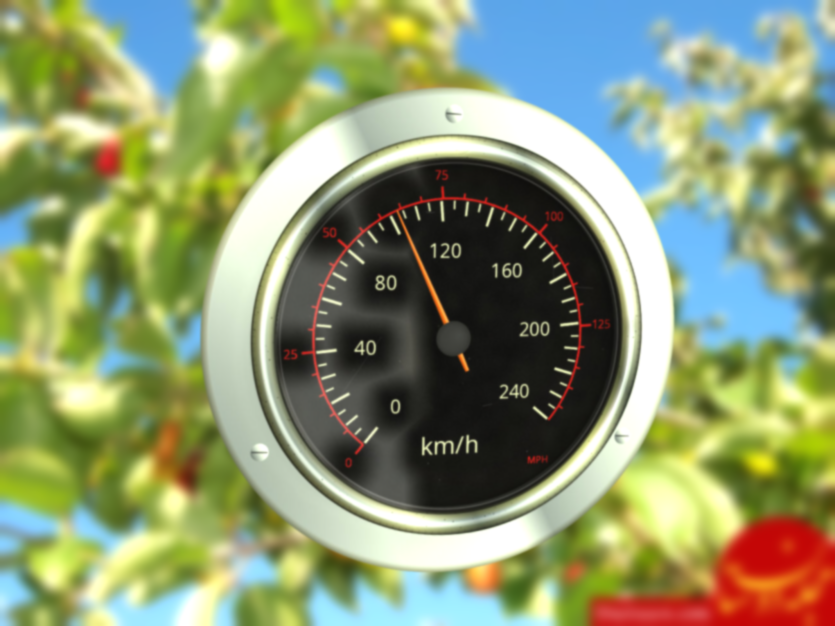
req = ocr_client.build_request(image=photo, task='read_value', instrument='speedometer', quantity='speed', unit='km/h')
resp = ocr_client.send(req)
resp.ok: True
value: 102.5 km/h
